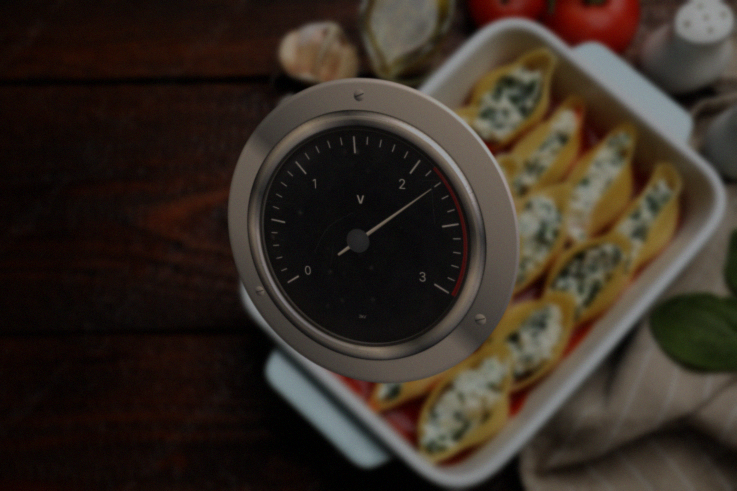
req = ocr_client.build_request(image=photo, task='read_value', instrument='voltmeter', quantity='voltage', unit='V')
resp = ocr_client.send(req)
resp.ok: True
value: 2.2 V
